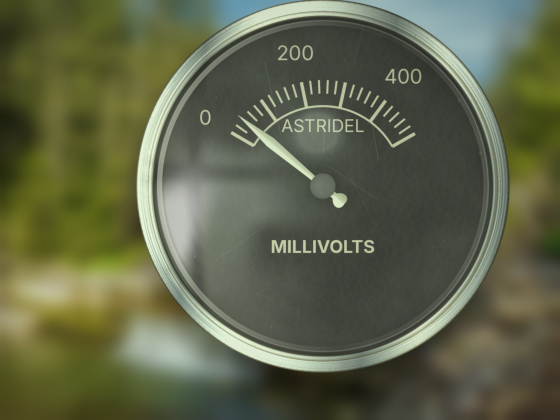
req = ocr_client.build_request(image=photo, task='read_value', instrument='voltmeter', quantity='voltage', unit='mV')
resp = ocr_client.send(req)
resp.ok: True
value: 40 mV
